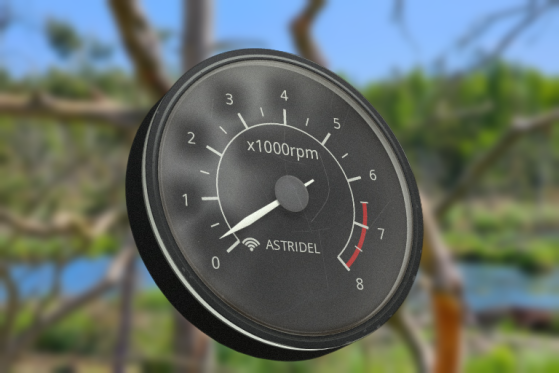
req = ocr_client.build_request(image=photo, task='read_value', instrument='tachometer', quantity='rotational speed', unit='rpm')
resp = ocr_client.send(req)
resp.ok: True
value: 250 rpm
